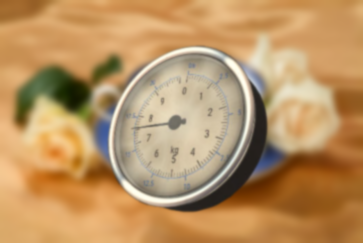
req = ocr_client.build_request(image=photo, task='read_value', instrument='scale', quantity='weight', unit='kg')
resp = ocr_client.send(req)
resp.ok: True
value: 7.5 kg
